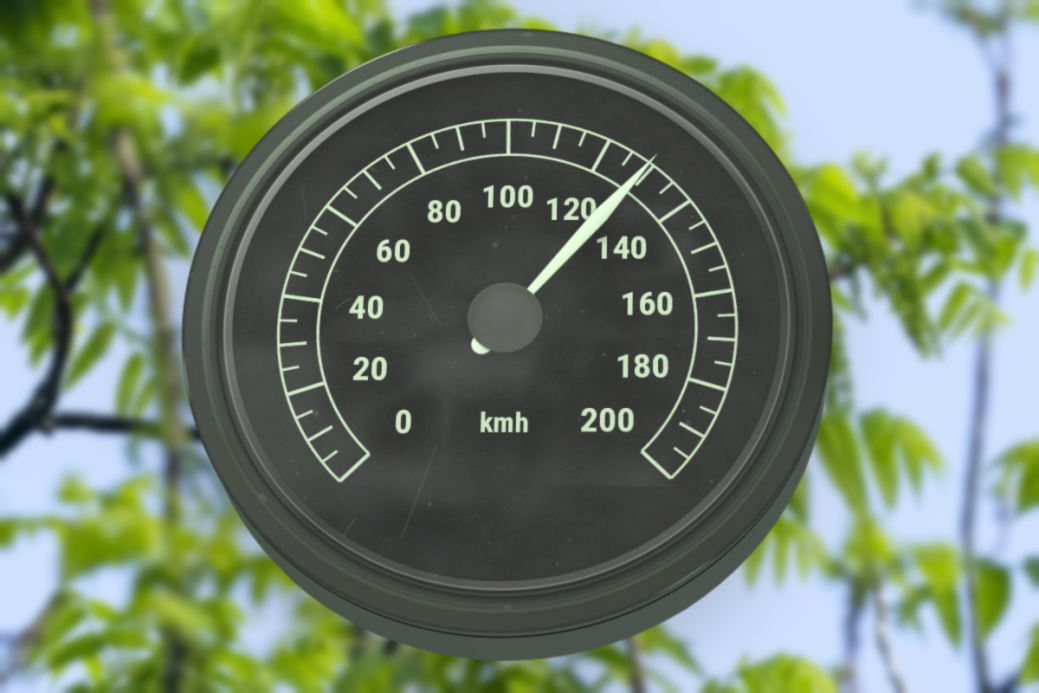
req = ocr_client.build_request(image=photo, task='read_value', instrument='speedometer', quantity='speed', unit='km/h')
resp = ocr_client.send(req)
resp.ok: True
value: 130 km/h
